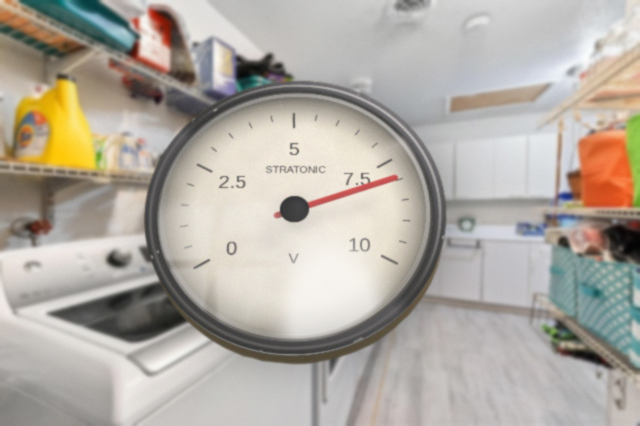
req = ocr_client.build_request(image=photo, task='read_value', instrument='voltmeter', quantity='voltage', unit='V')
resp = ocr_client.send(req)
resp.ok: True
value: 8 V
